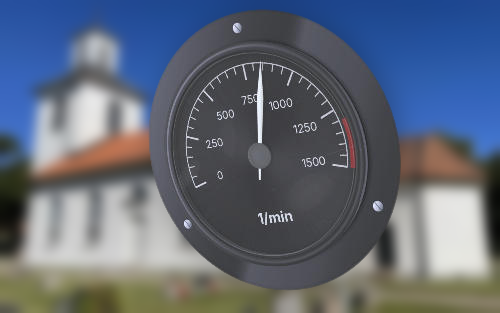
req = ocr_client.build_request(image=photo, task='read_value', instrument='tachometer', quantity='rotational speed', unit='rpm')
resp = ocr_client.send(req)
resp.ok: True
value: 850 rpm
